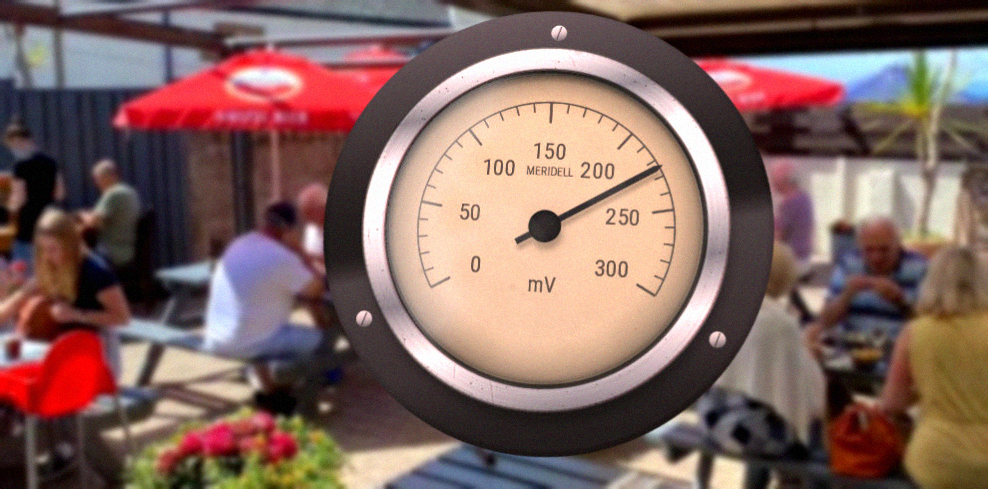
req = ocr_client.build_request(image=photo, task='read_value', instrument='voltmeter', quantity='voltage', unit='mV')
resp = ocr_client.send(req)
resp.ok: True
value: 225 mV
